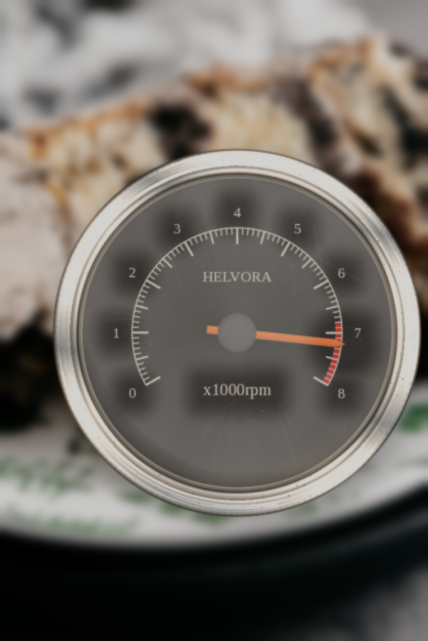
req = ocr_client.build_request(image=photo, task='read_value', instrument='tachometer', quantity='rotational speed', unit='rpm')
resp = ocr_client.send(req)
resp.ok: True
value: 7200 rpm
